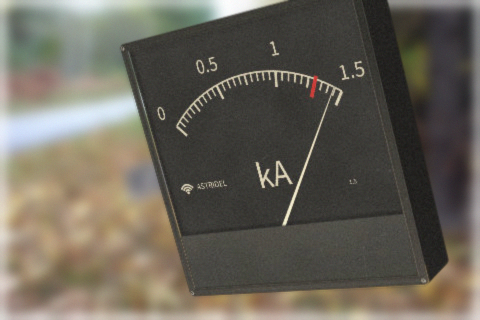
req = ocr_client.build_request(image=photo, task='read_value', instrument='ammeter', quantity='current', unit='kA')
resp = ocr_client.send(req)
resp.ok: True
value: 1.45 kA
